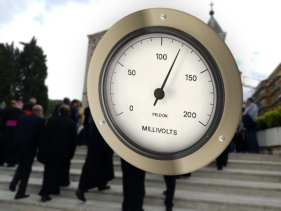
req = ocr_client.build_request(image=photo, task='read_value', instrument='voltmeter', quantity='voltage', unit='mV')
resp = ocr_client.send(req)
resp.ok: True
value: 120 mV
